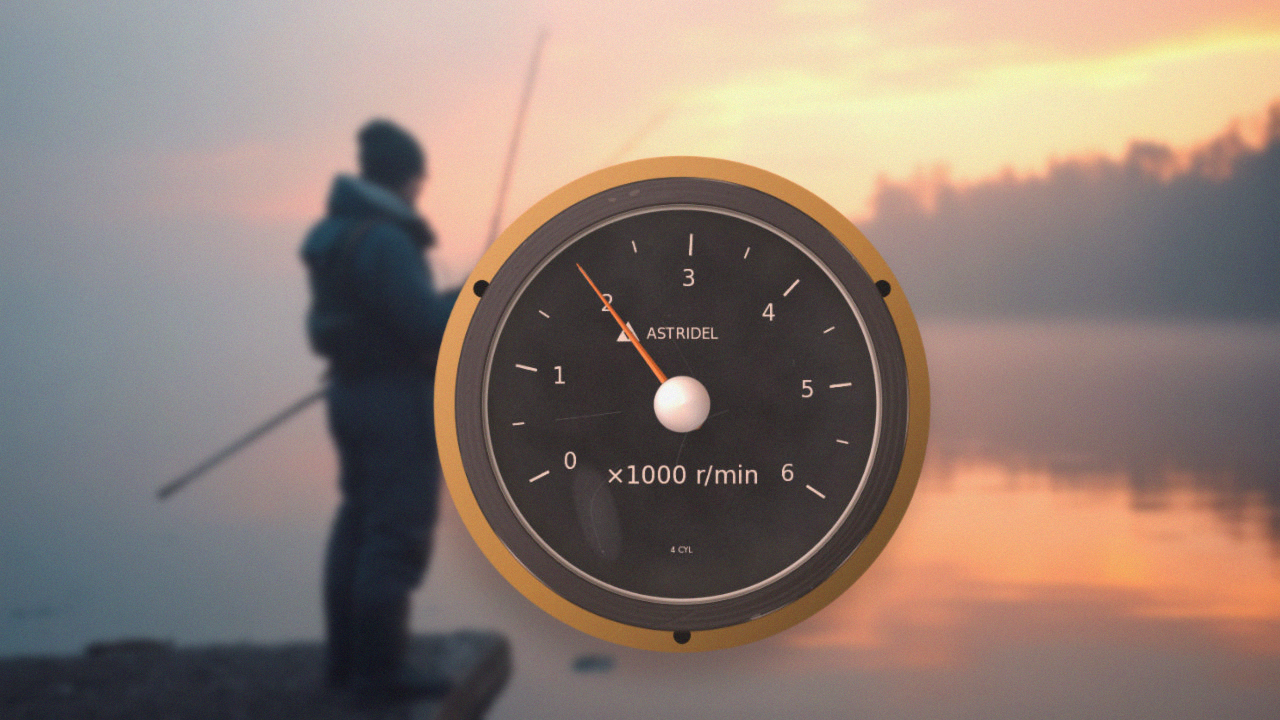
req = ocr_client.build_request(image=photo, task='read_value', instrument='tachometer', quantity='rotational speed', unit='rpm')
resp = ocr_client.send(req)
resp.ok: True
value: 2000 rpm
